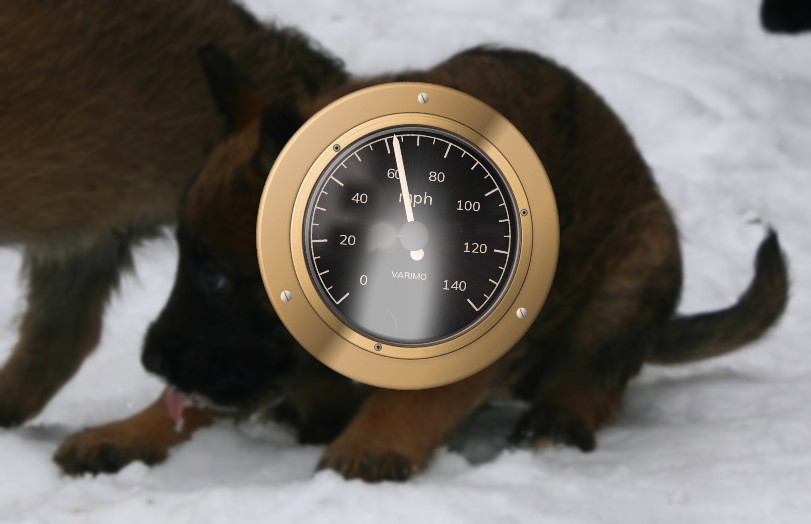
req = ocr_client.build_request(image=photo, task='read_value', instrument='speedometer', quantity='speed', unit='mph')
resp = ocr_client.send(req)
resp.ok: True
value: 62.5 mph
